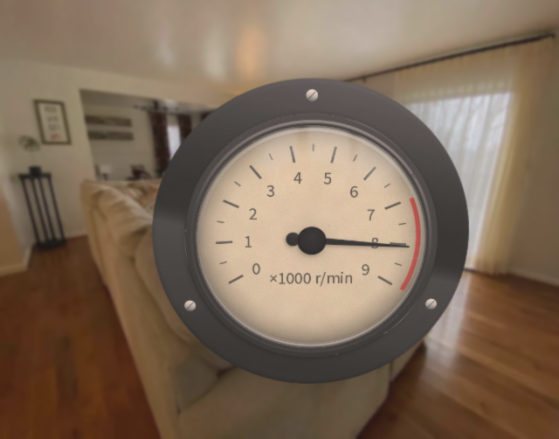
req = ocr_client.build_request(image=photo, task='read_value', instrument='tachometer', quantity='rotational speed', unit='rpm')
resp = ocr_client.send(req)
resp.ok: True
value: 8000 rpm
